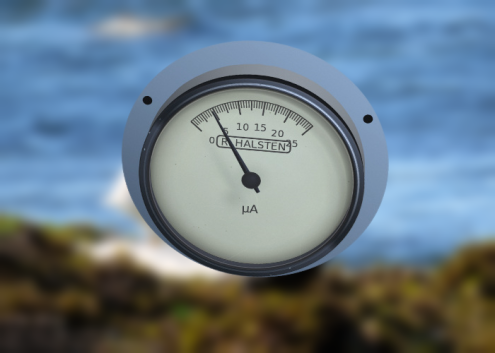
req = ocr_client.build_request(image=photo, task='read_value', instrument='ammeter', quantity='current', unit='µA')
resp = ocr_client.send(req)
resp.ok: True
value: 5 µA
